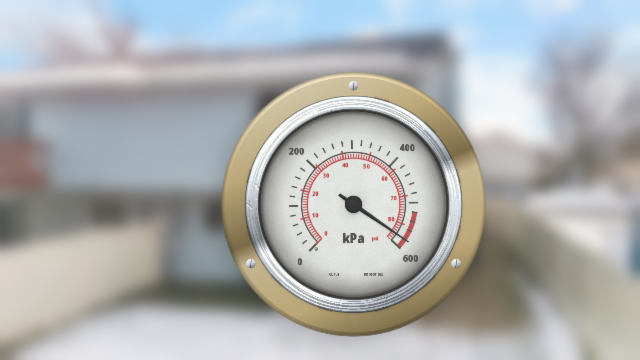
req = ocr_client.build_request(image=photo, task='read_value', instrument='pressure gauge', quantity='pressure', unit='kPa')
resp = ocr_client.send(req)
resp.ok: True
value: 580 kPa
